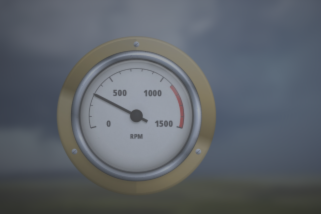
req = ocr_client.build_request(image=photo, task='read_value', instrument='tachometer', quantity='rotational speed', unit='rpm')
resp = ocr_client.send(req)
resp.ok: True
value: 300 rpm
